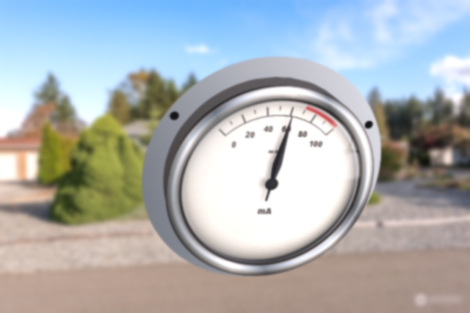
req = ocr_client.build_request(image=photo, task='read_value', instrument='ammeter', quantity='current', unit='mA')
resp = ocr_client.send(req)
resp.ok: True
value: 60 mA
